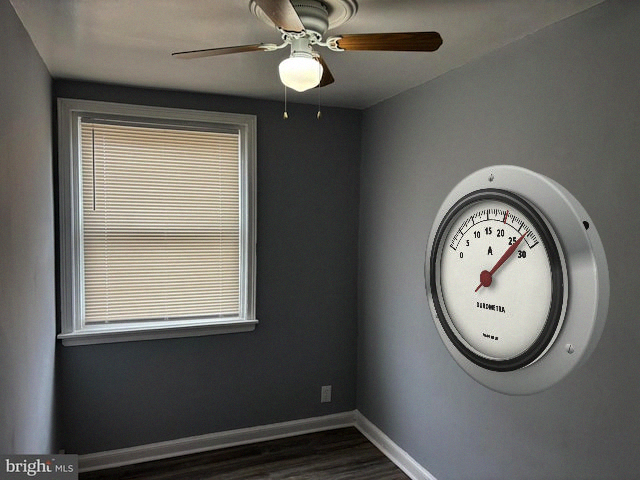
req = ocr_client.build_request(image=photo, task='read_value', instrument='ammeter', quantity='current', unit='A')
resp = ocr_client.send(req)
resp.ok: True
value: 27.5 A
